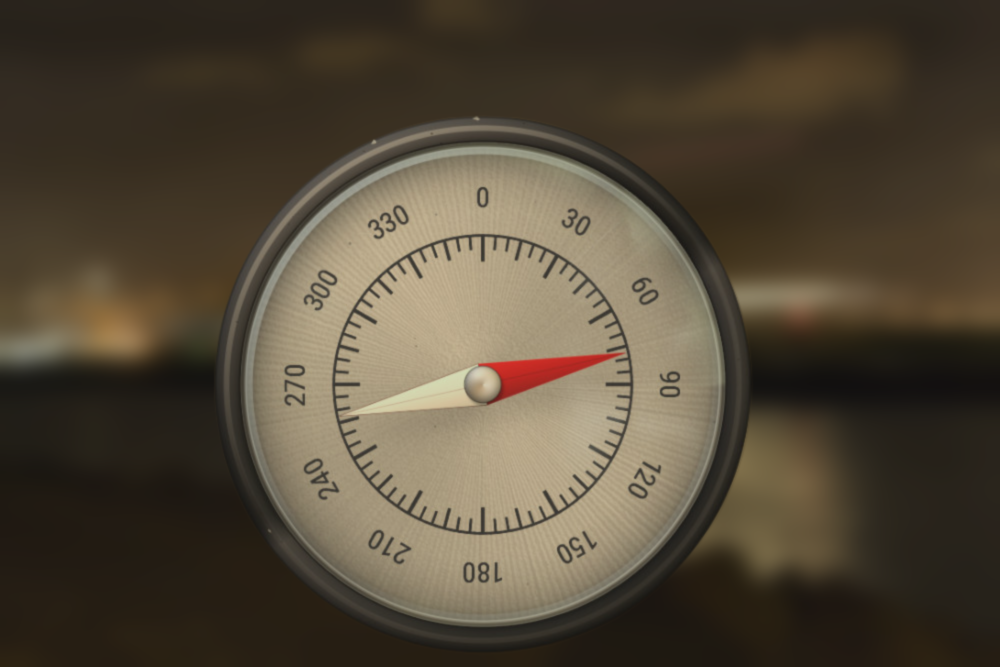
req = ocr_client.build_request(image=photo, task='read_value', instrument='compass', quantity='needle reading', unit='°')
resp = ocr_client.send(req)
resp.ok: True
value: 77.5 °
